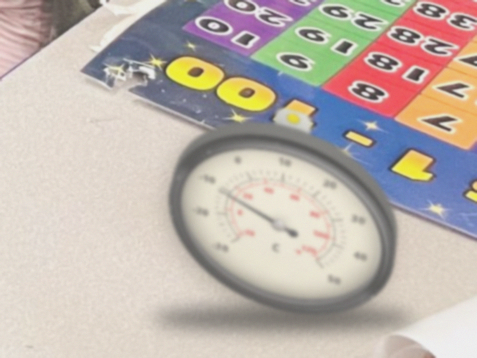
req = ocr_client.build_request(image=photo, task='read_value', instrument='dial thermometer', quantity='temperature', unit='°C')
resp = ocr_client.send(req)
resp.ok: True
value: -10 °C
